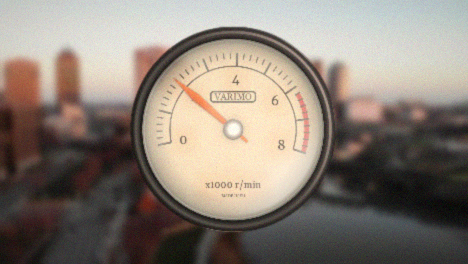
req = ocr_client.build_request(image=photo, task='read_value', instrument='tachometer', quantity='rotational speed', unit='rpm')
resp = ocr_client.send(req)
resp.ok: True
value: 2000 rpm
